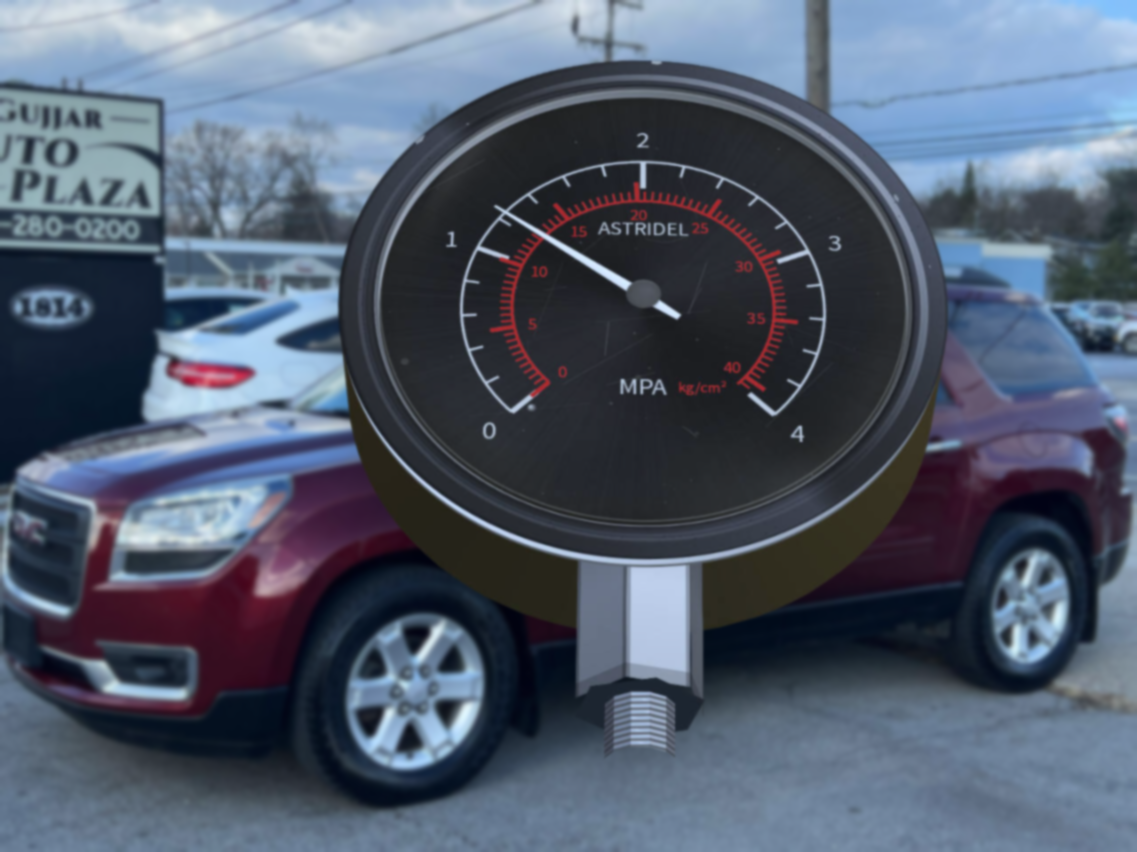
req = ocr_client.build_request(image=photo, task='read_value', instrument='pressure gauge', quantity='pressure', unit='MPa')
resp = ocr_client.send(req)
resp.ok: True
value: 1.2 MPa
